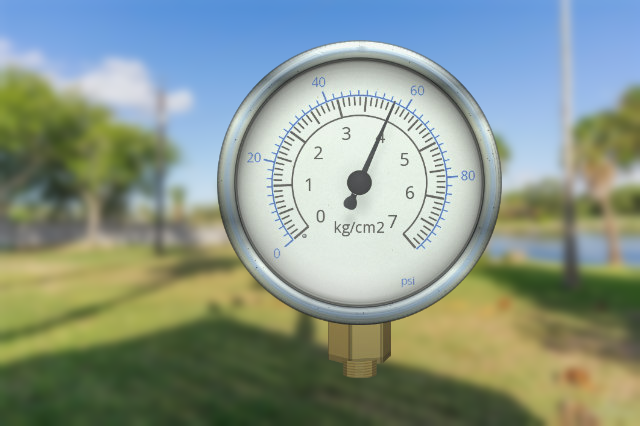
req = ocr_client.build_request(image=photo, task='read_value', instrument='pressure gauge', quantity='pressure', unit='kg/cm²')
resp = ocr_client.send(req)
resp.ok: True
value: 4 kg/cm²
